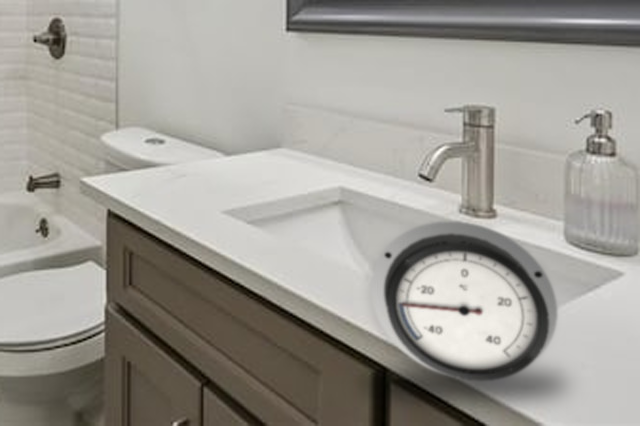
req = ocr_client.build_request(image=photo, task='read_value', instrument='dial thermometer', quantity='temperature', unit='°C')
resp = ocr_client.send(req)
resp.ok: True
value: -28 °C
